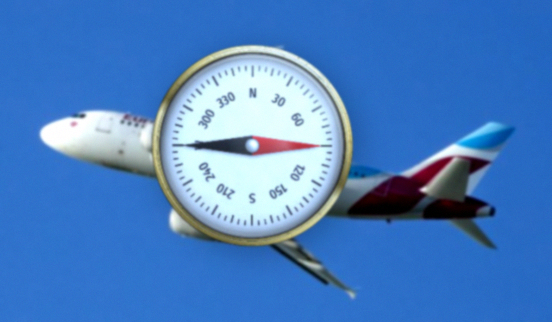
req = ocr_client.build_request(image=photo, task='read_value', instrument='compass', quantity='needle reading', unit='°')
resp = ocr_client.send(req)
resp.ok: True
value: 90 °
